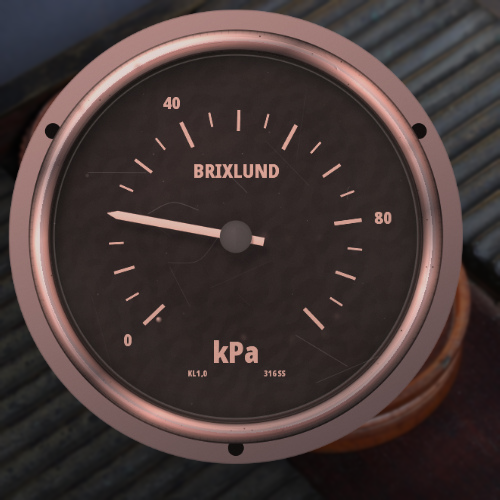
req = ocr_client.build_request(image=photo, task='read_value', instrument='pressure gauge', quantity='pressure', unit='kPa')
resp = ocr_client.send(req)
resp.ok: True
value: 20 kPa
